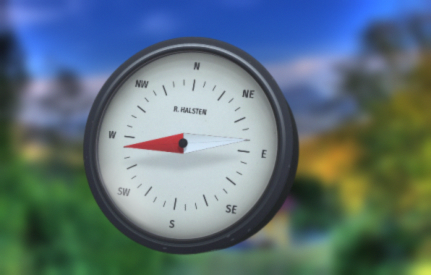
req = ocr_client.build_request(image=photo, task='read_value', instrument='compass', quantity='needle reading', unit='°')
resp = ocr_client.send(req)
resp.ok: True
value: 260 °
